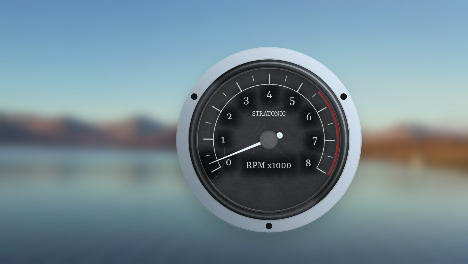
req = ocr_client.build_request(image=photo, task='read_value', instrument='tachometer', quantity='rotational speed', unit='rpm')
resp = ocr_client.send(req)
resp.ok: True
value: 250 rpm
